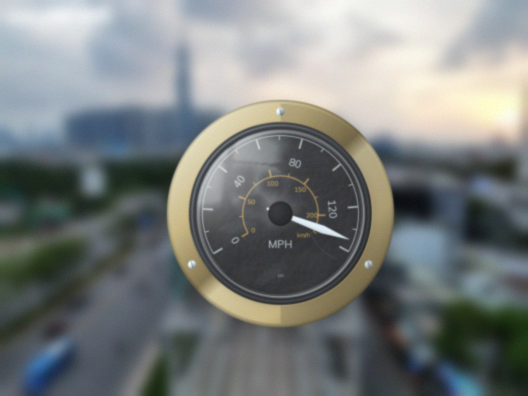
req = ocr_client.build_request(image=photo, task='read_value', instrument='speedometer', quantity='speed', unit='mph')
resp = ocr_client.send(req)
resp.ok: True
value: 135 mph
